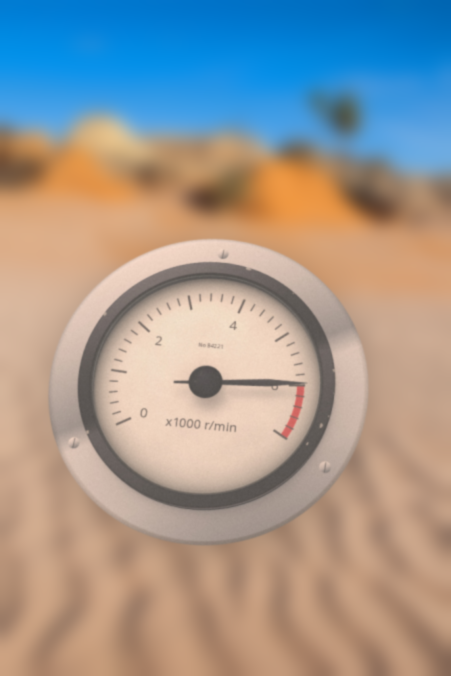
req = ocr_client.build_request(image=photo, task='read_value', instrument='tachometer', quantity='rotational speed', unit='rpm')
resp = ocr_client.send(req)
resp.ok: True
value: 6000 rpm
